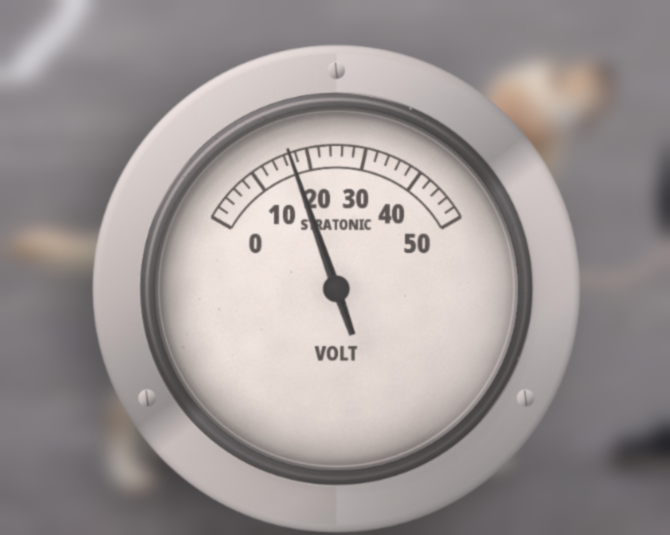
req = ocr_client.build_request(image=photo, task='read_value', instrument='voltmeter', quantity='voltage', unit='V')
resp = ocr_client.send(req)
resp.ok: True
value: 17 V
